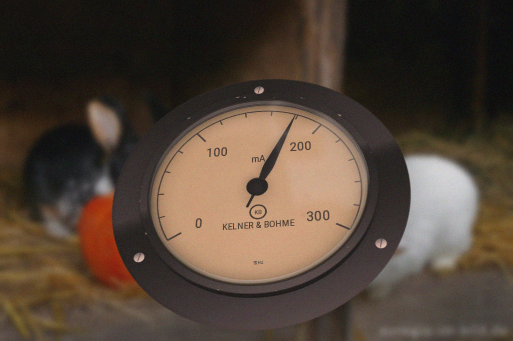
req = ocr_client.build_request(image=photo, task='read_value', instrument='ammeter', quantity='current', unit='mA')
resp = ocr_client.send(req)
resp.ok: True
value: 180 mA
